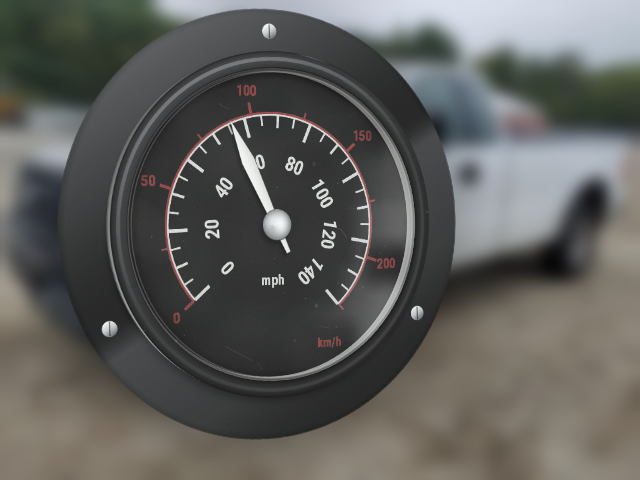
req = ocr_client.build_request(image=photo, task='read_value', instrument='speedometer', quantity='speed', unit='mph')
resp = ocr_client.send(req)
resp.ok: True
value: 55 mph
